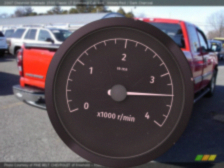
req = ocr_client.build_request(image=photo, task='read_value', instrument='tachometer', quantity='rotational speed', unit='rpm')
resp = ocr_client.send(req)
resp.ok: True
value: 3400 rpm
